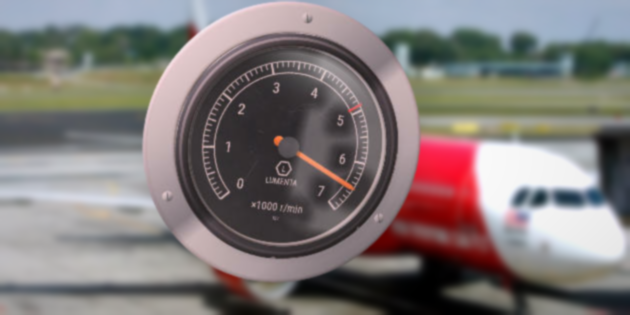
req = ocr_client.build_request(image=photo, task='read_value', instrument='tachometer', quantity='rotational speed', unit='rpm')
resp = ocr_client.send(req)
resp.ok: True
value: 6500 rpm
